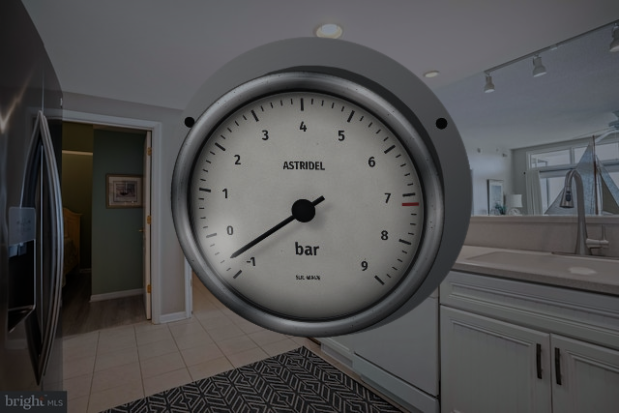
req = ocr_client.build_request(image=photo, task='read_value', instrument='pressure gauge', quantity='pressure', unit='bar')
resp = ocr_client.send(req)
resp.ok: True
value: -0.6 bar
